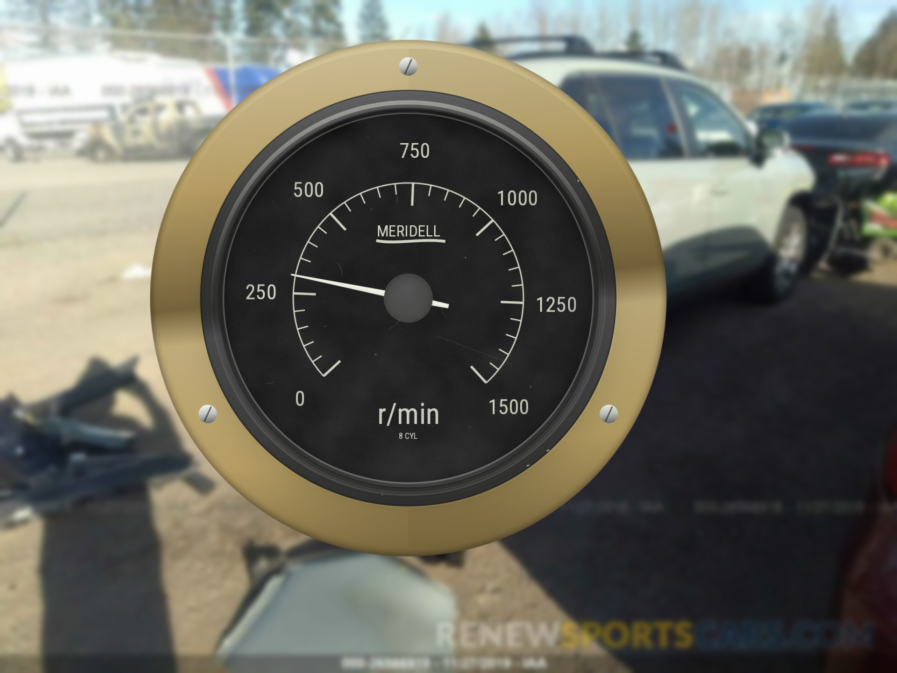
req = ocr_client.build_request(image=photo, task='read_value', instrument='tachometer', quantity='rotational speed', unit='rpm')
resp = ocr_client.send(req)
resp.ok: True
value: 300 rpm
